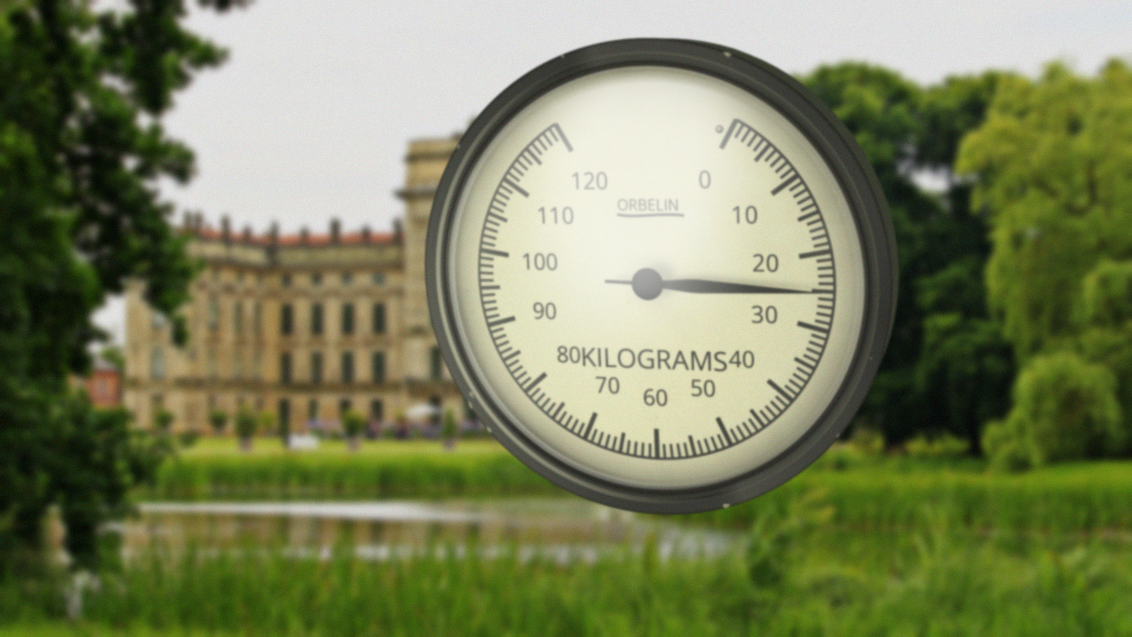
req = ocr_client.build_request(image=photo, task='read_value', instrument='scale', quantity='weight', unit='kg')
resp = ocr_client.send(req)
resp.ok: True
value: 25 kg
